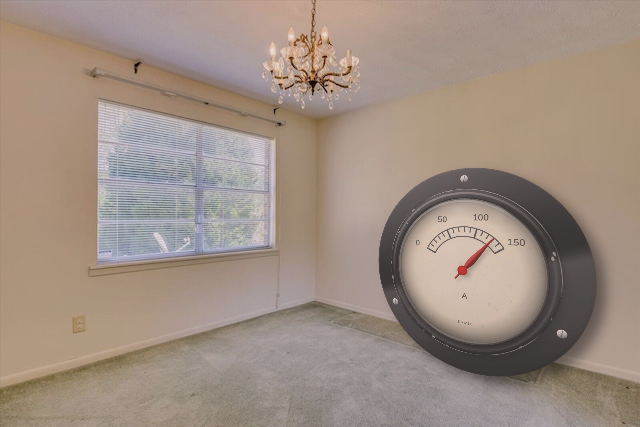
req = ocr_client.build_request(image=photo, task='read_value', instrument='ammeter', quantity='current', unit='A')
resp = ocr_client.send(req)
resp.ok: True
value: 130 A
